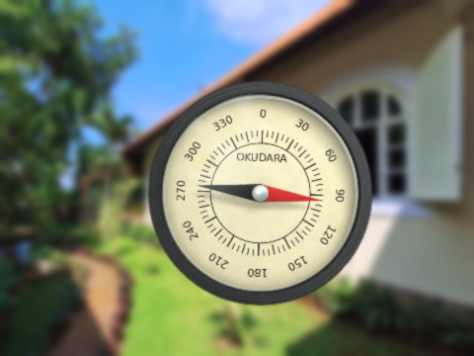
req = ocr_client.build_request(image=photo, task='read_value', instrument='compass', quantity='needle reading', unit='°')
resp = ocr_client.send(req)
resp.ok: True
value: 95 °
